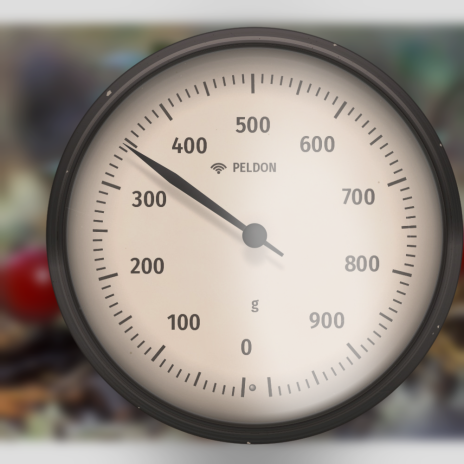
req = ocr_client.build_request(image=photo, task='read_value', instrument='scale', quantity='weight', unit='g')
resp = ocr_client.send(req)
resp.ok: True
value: 345 g
